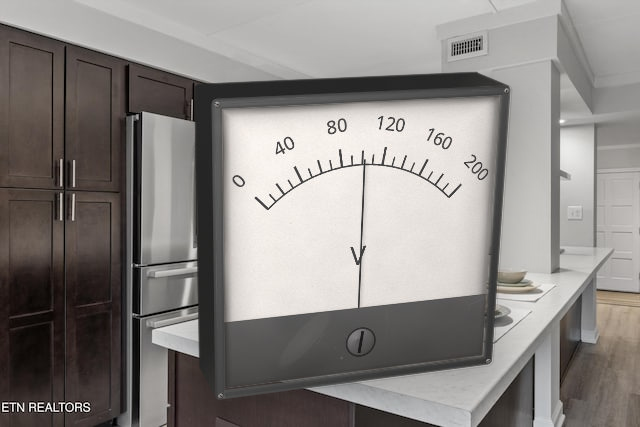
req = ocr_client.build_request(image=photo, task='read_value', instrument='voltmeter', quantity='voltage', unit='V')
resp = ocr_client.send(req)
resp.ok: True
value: 100 V
